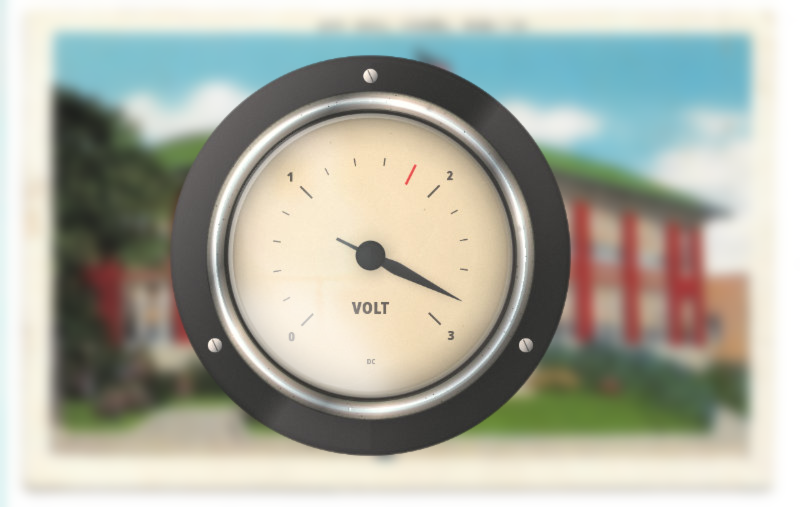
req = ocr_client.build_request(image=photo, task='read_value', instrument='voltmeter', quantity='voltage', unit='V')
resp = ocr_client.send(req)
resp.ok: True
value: 2.8 V
